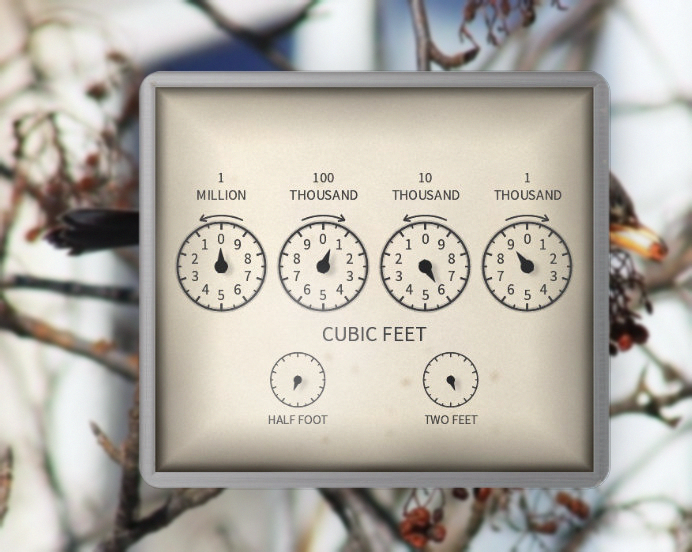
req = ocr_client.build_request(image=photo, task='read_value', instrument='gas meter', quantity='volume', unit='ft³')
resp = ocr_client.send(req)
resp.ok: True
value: 5900 ft³
